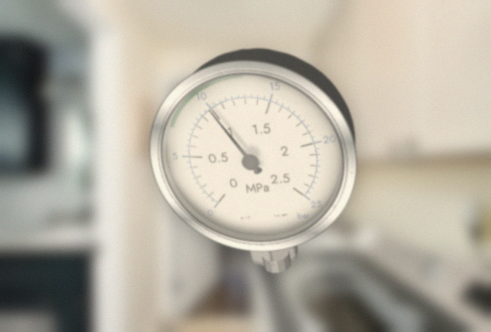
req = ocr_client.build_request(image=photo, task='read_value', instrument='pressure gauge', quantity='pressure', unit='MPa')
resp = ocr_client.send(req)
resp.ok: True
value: 1 MPa
